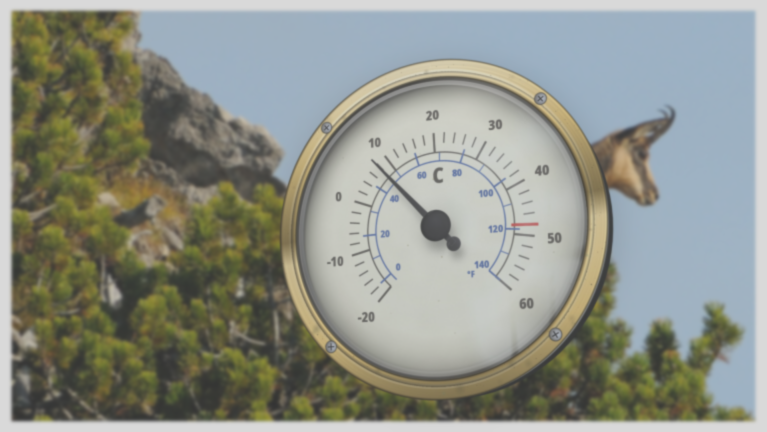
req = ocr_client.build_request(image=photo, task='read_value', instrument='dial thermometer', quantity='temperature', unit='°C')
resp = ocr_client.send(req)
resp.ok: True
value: 8 °C
